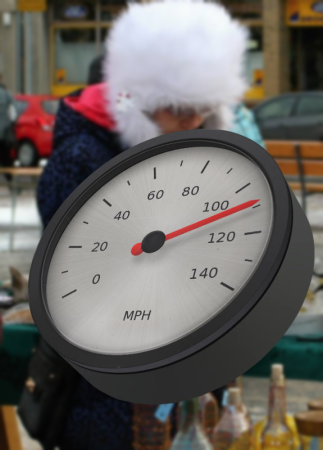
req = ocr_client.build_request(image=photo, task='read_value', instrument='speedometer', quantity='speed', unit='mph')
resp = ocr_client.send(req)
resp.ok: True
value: 110 mph
